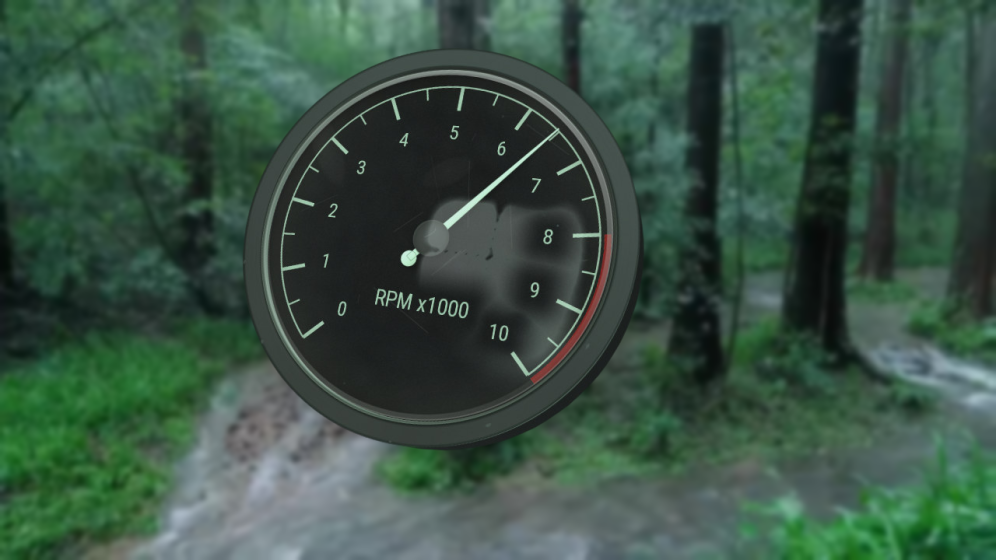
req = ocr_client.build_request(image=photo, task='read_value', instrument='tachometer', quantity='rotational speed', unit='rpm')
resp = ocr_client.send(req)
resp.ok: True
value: 6500 rpm
